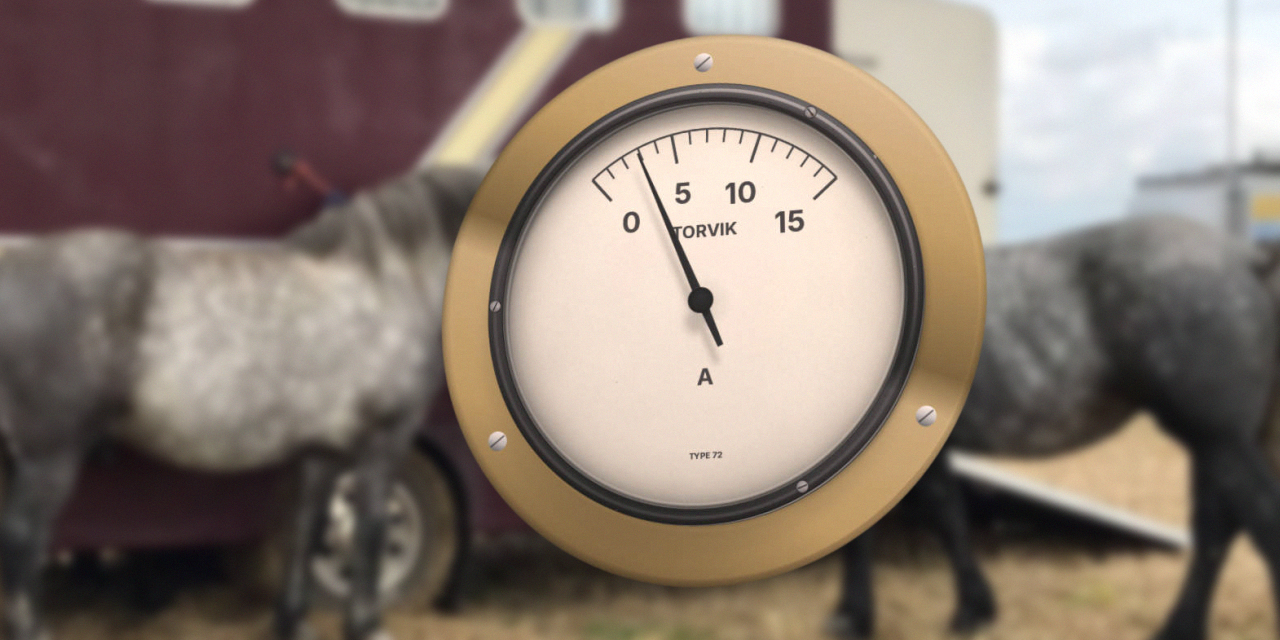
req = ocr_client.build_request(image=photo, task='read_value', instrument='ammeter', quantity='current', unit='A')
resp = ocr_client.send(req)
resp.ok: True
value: 3 A
